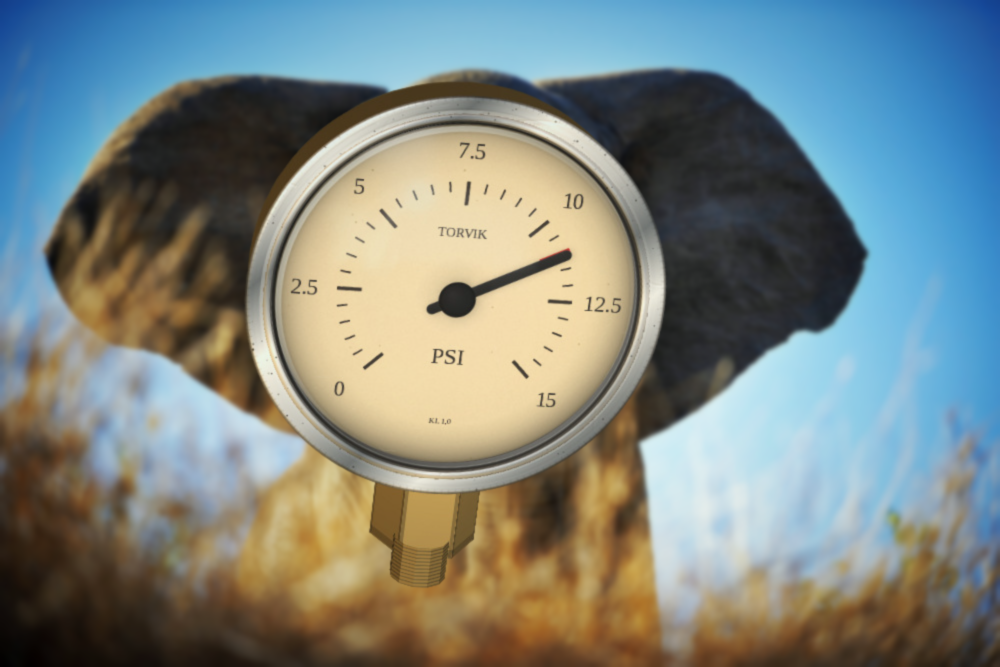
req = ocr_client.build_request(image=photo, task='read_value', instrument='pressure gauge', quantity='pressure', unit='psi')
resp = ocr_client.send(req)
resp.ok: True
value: 11 psi
